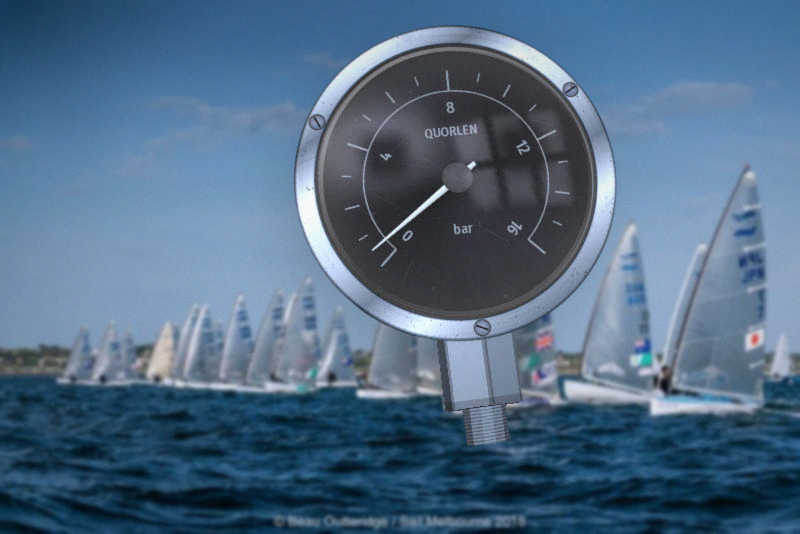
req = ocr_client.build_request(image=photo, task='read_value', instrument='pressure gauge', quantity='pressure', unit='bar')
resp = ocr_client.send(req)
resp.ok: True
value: 0.5 bar
